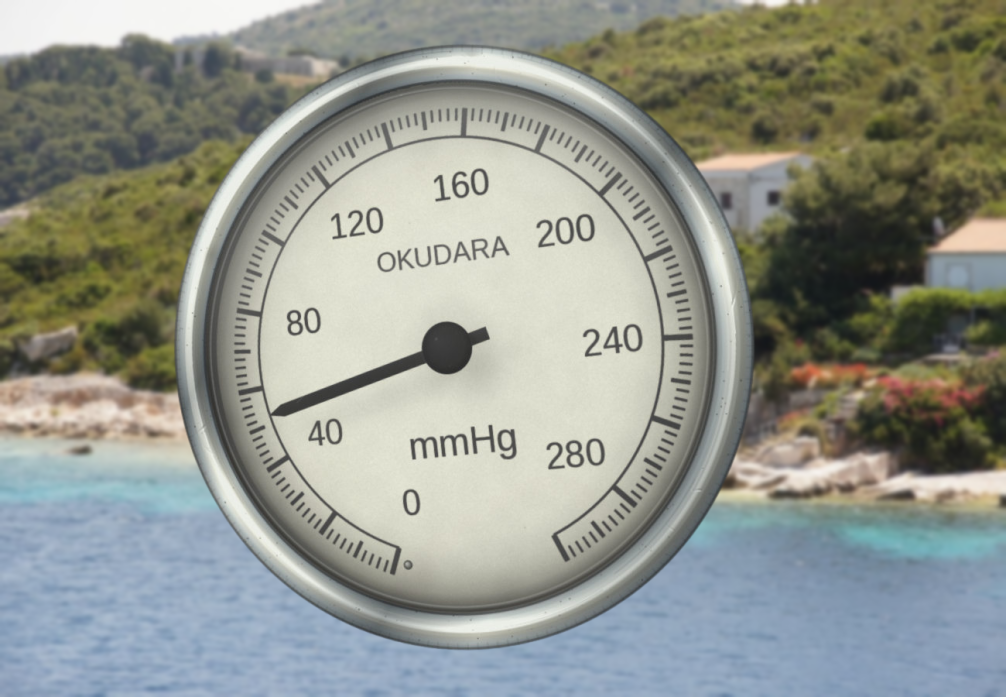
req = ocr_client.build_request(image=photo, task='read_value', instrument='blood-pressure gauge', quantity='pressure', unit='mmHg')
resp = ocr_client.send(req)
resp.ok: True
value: 52 mmHg
